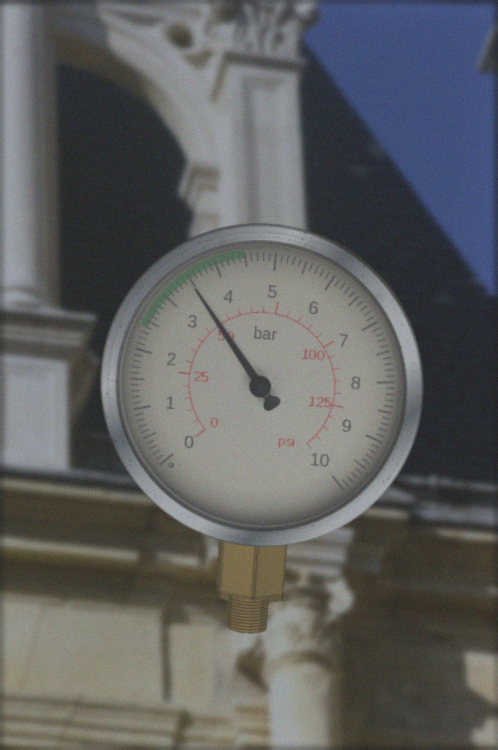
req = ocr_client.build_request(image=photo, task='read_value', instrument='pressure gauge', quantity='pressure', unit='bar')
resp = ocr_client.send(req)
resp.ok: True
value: 3.5 bar
